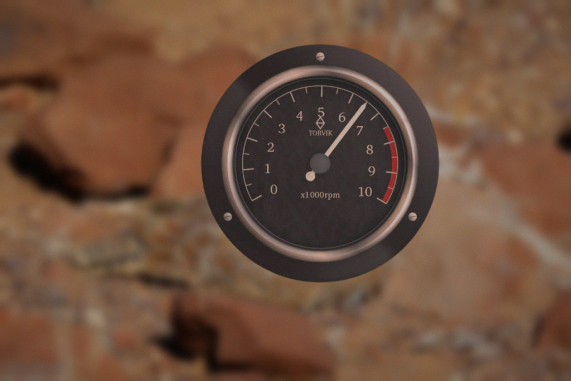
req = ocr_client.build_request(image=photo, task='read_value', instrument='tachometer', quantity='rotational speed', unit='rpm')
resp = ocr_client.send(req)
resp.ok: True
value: 6500 rpm
